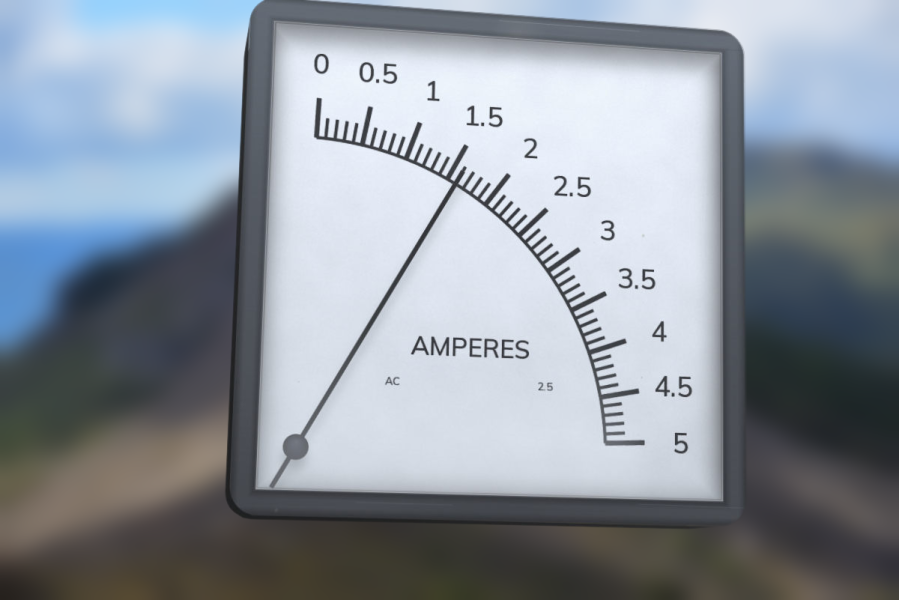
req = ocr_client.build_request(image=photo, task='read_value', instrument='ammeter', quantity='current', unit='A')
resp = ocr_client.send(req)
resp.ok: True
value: 1.6 A
